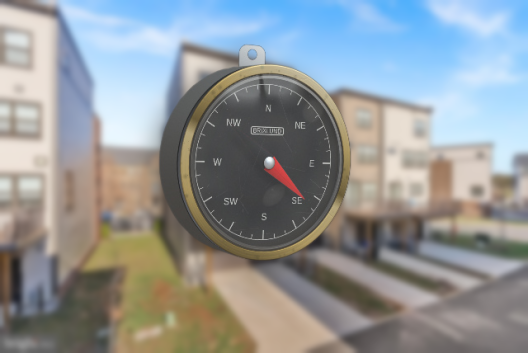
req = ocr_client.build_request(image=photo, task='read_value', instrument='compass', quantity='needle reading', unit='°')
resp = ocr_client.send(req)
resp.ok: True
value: 130 °
